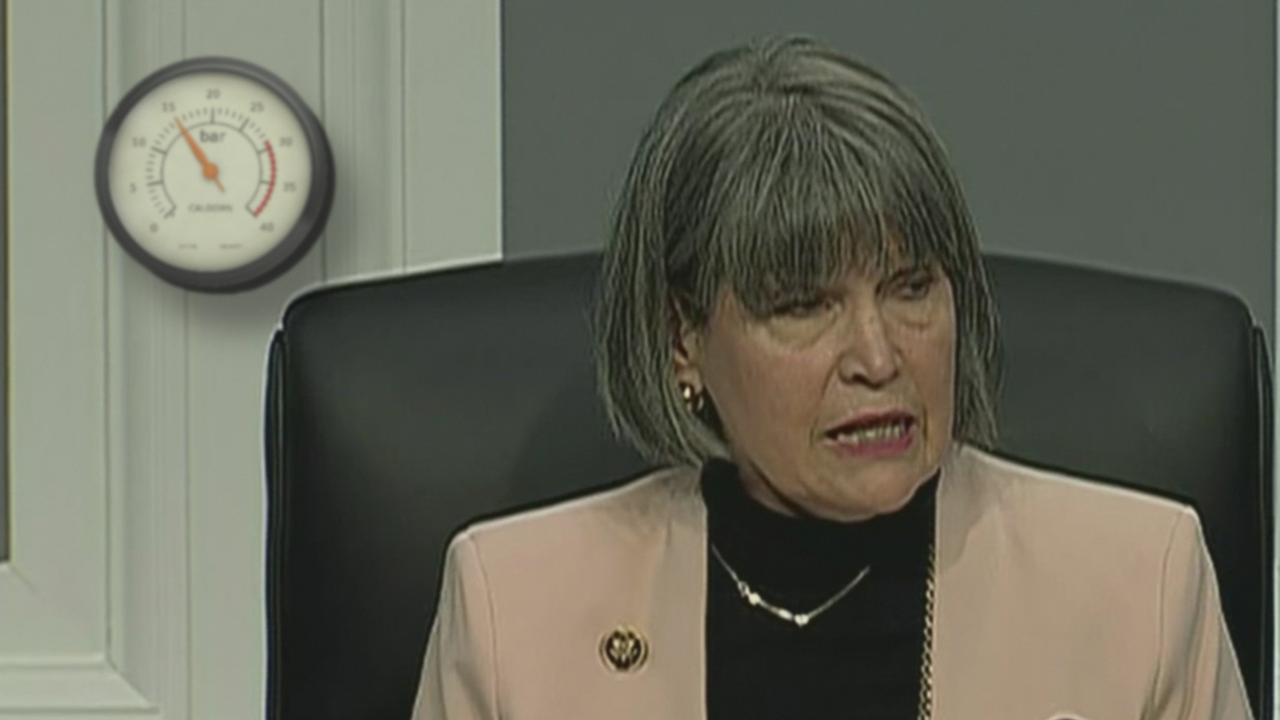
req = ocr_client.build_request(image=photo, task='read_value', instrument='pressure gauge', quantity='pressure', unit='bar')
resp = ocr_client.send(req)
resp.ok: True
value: 15 bar
